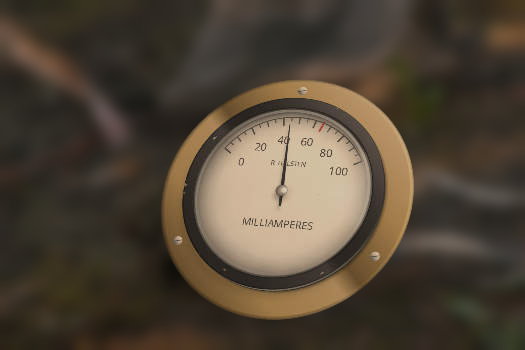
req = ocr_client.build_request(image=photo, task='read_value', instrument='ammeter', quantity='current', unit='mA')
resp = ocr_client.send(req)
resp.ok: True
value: 45 mA
